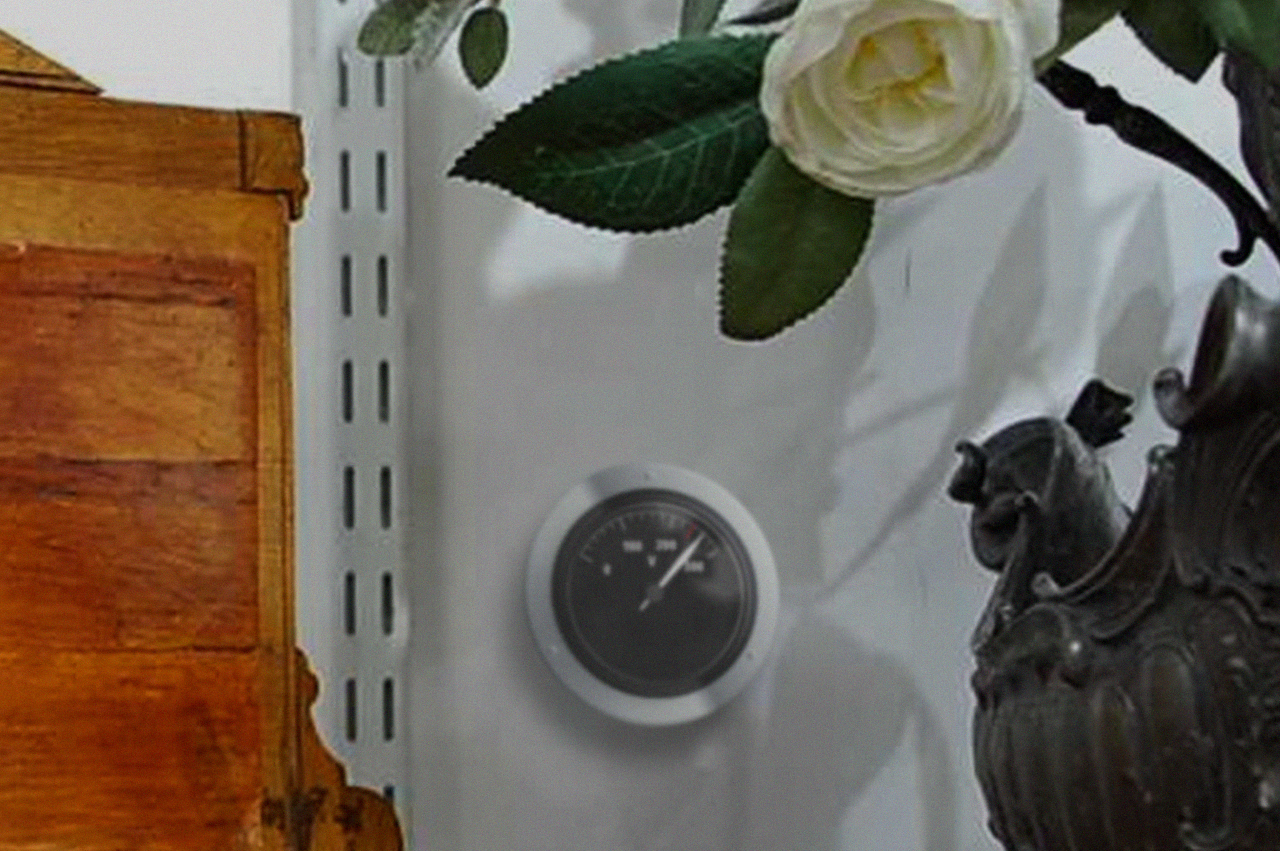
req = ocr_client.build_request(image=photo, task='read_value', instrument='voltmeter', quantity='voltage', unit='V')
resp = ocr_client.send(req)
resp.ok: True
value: 260 V
